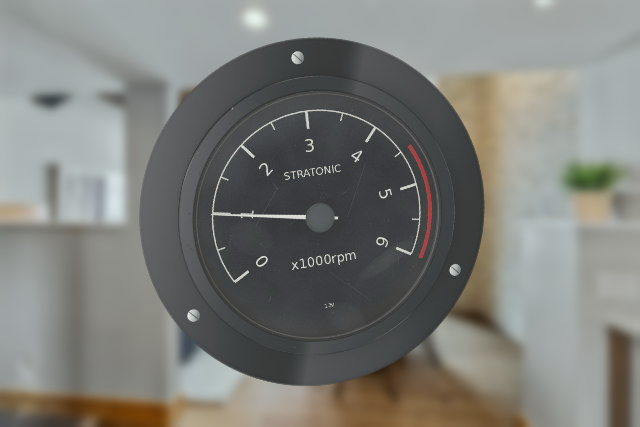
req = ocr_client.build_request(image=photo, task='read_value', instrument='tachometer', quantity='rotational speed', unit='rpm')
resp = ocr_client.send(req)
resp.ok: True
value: 1000 rpm
